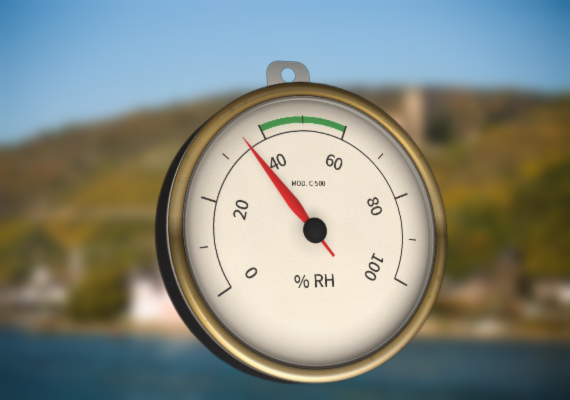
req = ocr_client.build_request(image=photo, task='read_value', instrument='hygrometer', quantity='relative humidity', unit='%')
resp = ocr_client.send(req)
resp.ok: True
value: 35 %
